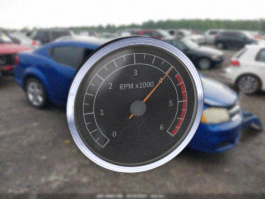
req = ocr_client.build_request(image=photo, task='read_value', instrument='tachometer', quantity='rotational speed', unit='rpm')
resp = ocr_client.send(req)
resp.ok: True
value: 4000 rpm
